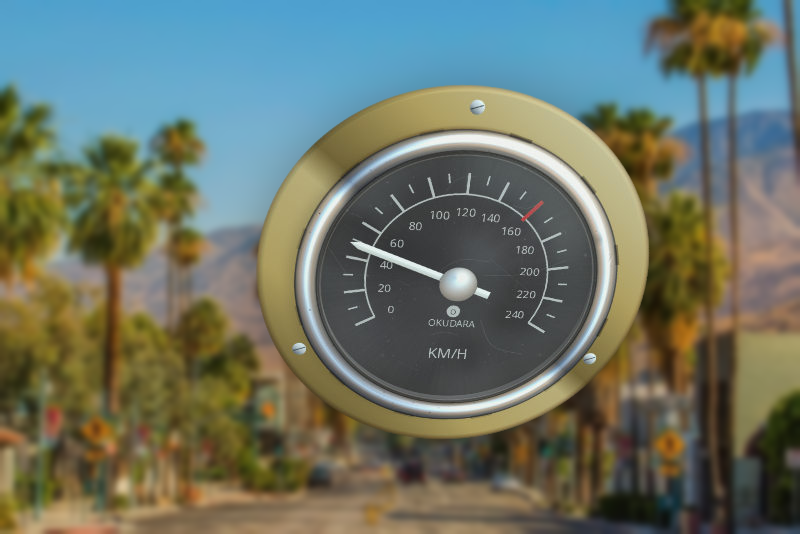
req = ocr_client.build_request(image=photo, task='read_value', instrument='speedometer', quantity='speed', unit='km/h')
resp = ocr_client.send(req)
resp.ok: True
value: 50 km/h
